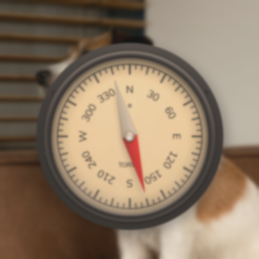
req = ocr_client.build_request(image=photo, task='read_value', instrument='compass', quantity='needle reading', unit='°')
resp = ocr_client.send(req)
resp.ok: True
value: 165 °
